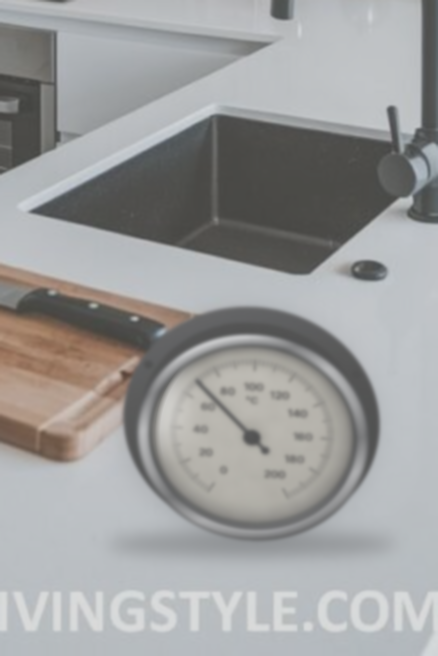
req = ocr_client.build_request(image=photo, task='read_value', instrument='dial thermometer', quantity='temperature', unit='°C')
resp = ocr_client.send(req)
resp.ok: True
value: 70 °C
